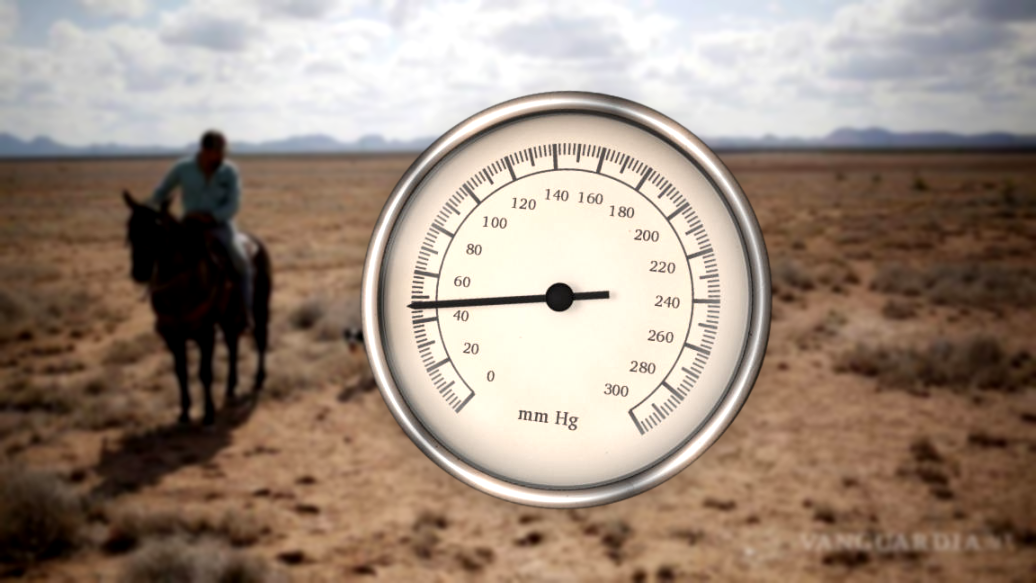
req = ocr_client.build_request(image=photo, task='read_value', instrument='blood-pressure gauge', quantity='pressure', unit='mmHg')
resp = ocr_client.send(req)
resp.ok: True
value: 46 mmHg
